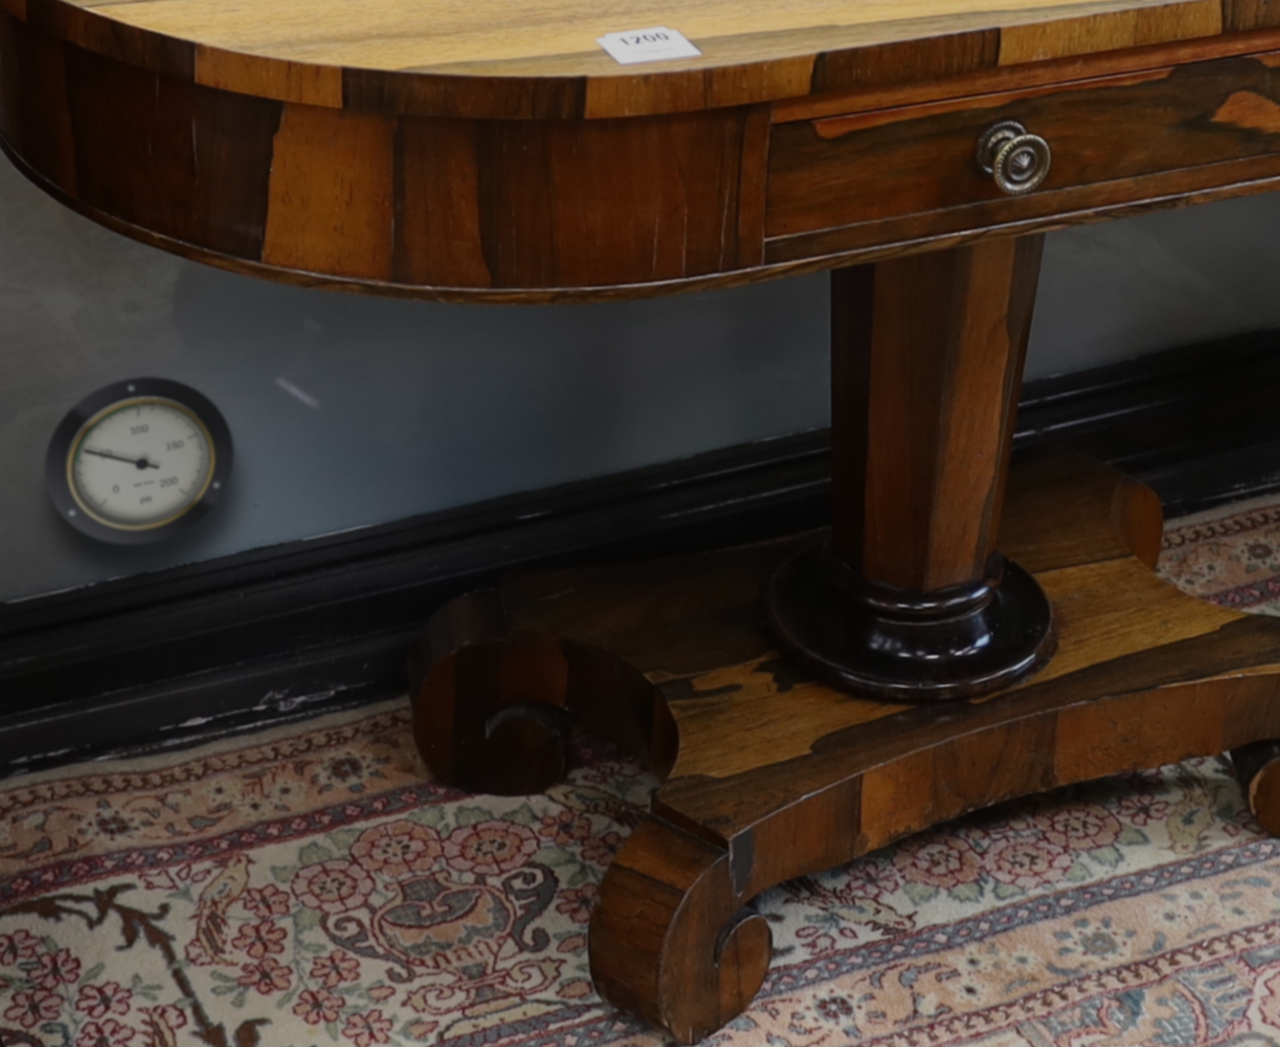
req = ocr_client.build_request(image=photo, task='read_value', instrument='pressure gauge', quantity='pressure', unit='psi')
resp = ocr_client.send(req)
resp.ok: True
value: 50 psi
